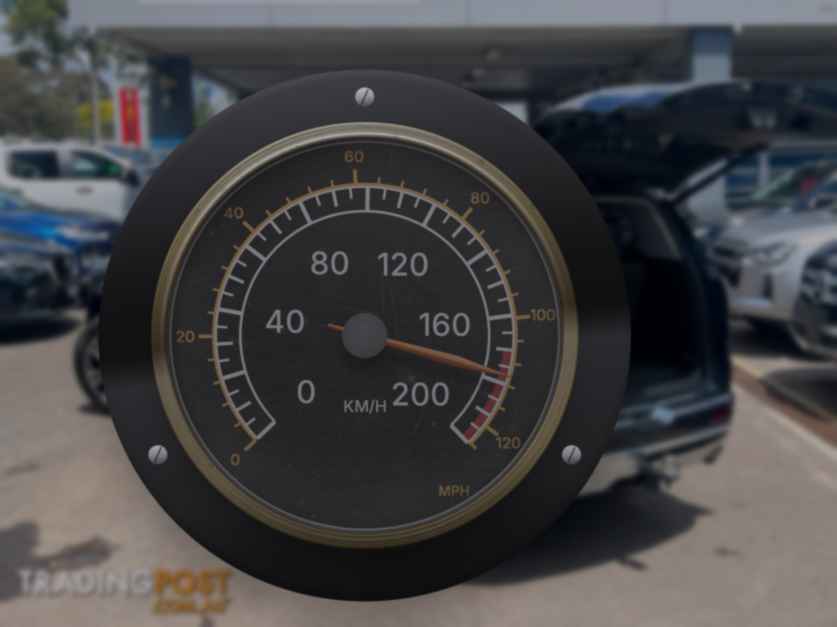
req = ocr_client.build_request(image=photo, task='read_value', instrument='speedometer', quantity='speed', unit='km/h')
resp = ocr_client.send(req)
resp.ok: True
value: 177.5 km/h
